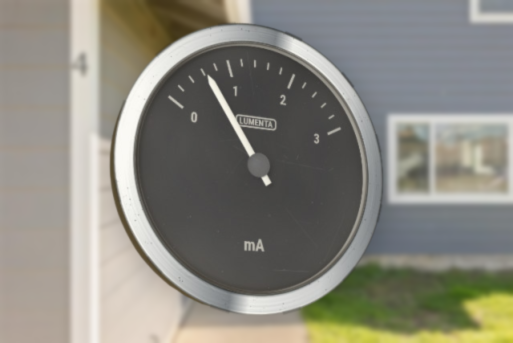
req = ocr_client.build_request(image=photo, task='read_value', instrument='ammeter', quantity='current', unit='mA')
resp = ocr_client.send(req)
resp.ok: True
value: 0.6 mA
